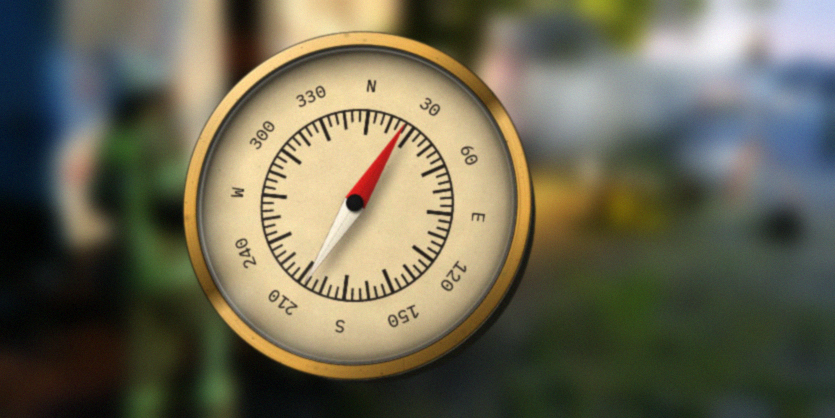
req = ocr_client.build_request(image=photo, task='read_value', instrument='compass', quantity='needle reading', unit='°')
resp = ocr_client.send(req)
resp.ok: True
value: 25 °
